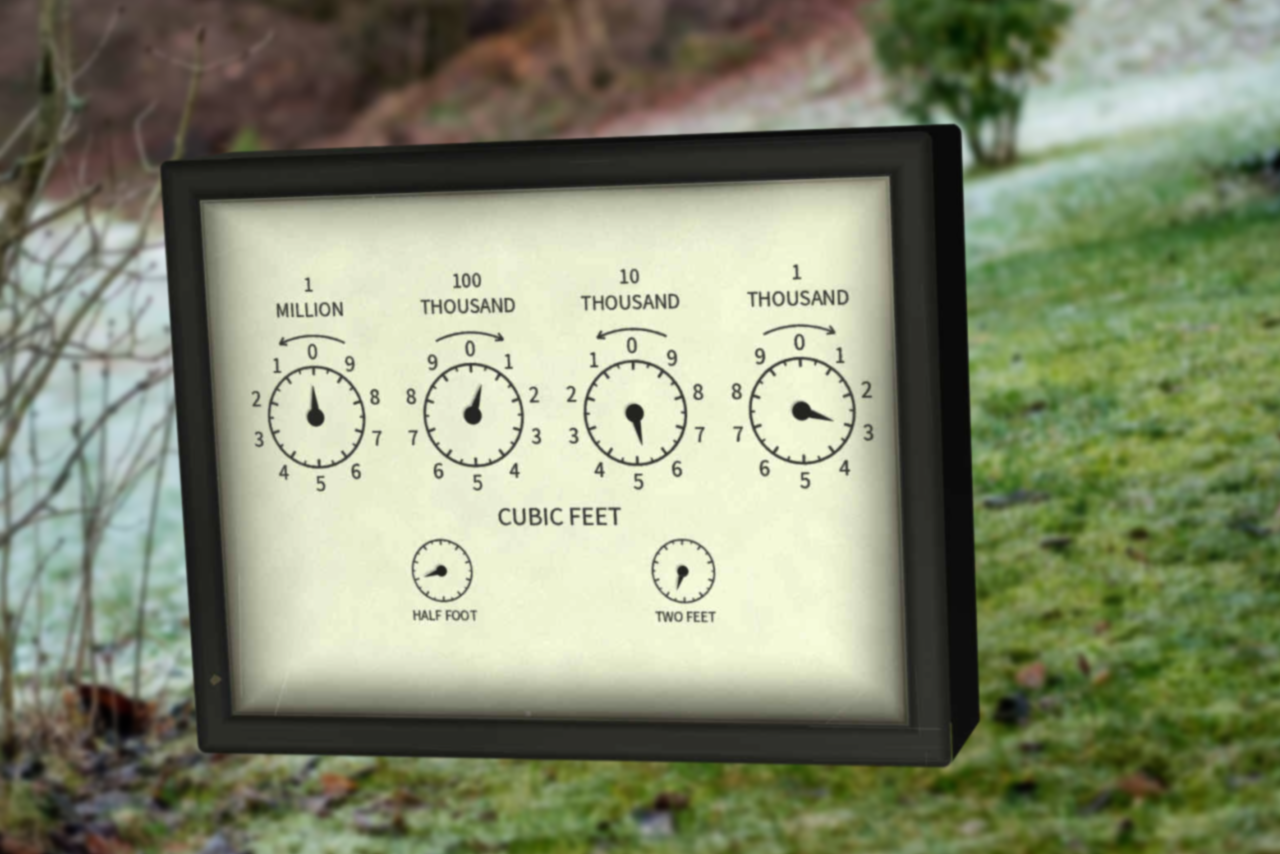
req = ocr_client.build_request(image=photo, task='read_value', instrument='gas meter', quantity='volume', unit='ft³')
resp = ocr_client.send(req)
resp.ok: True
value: 5300 ft³
